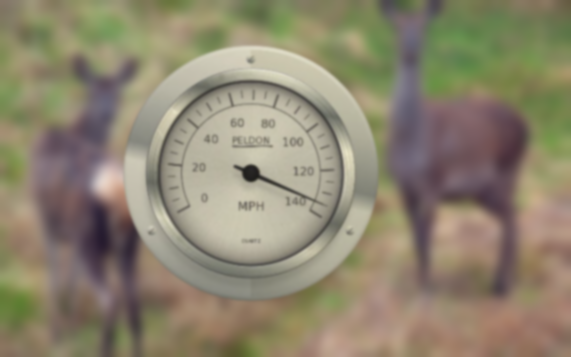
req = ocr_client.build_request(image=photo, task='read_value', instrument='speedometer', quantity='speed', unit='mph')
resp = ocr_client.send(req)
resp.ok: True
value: 135 mph
